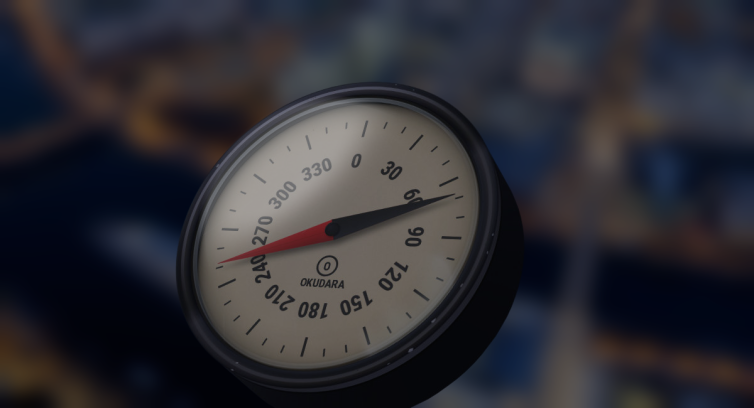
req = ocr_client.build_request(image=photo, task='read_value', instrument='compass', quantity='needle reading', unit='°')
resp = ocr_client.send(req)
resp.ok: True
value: 250 °
